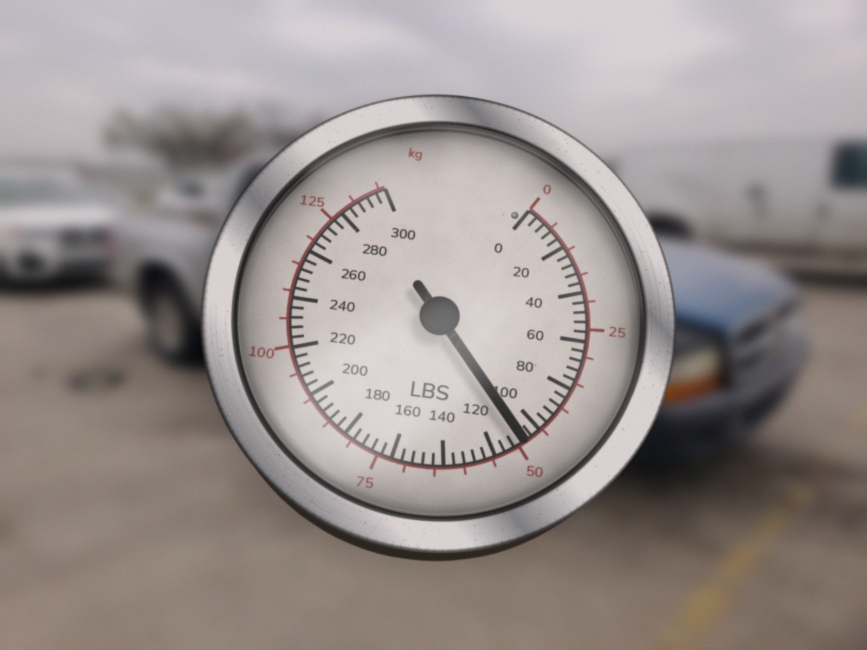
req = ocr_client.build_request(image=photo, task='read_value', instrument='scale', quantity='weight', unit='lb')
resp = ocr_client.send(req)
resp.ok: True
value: 108 lb
